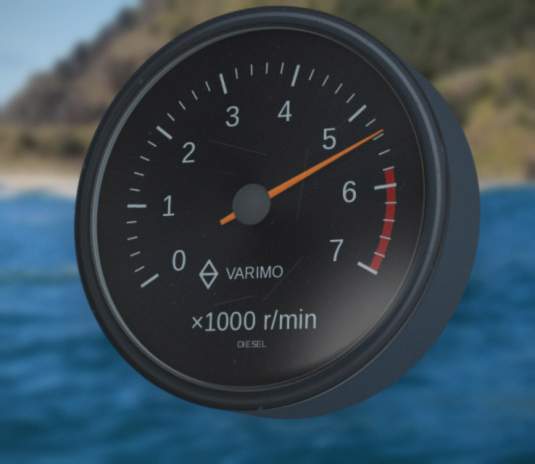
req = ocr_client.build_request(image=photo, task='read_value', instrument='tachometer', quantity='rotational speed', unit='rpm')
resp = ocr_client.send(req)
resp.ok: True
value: 5400 rpm
